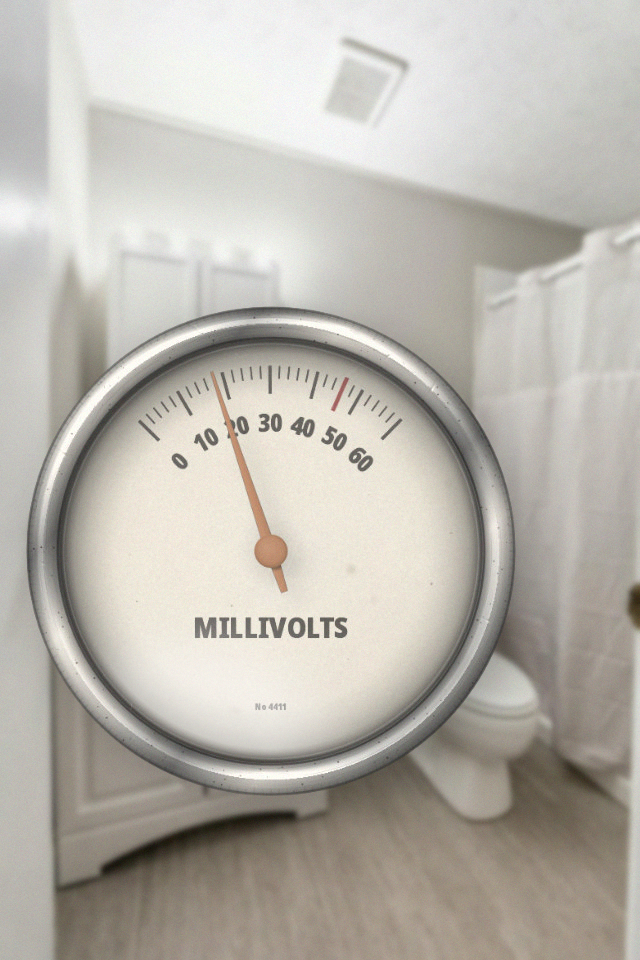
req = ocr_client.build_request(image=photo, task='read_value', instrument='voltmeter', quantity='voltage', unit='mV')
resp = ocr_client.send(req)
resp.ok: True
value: 18 mV
